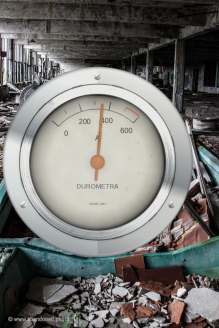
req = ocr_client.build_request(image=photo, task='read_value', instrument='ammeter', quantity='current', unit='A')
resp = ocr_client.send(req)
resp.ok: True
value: 350 A
